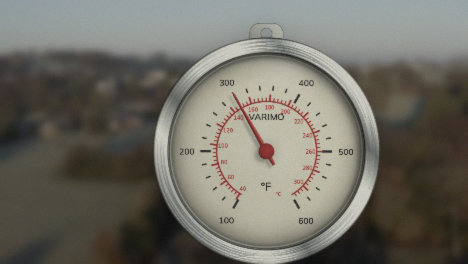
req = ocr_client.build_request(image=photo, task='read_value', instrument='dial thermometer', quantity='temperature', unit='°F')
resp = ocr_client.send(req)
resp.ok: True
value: 300 °F
